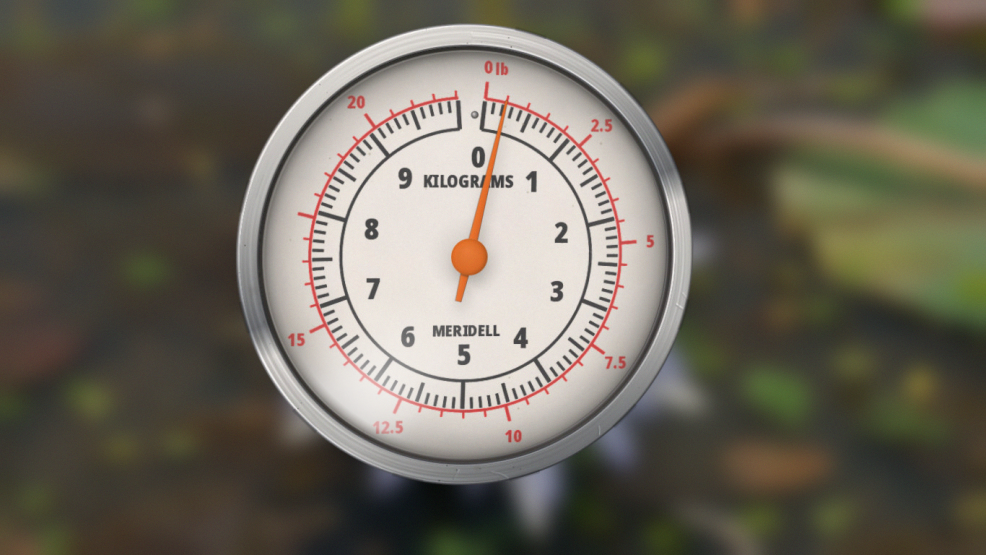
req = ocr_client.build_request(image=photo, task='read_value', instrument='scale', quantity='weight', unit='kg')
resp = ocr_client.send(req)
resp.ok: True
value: 0.2 kg
